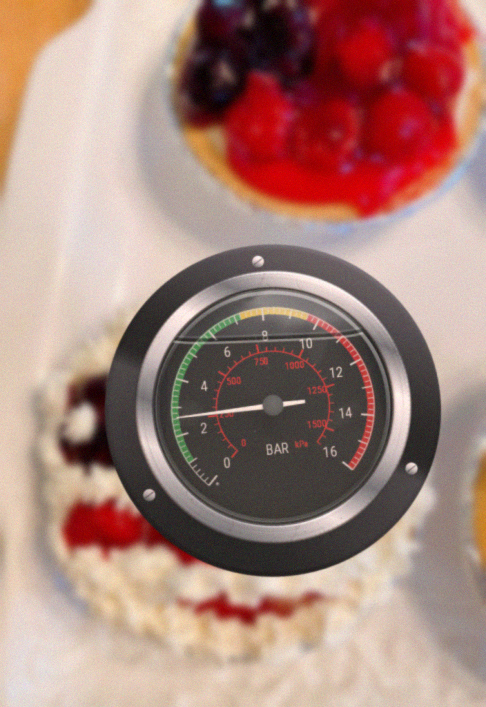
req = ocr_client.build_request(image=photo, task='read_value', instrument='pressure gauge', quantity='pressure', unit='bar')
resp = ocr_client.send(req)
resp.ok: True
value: 2.6 bar
